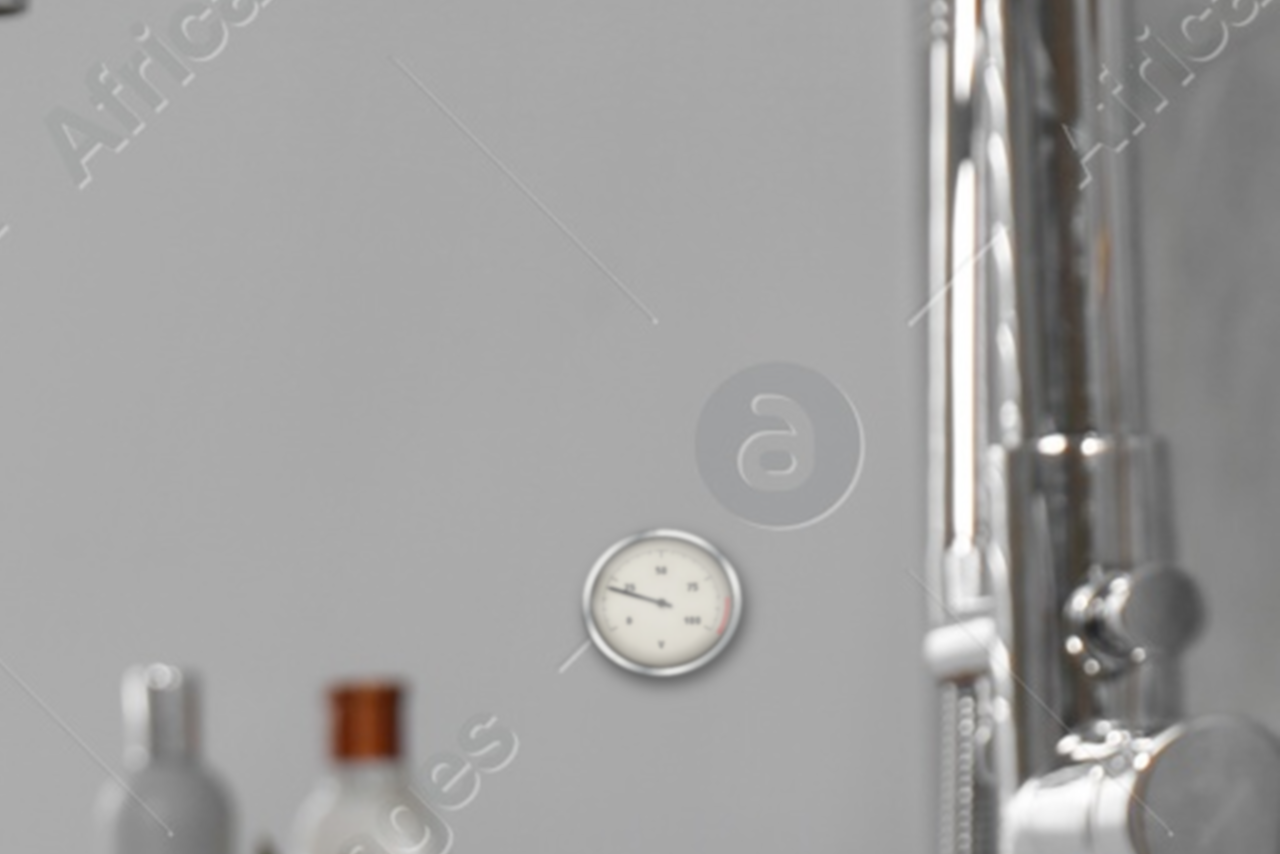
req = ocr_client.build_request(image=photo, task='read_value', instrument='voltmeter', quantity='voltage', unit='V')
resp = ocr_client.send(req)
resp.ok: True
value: 20 V
